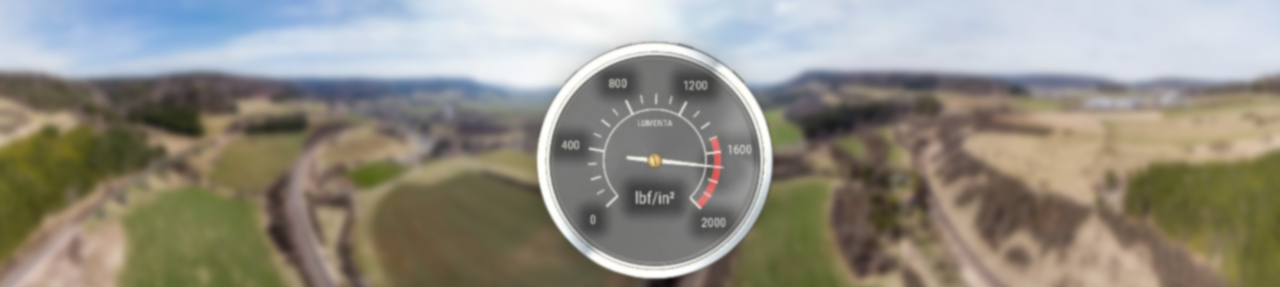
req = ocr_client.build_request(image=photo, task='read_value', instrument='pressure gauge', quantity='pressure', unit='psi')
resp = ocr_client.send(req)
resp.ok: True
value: 1700 psi
